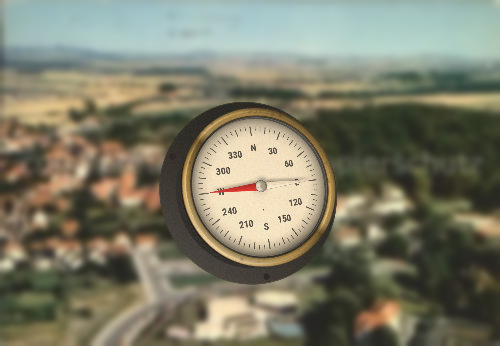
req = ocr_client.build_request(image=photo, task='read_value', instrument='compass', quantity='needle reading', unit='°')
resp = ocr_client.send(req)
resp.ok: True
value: 270 °
